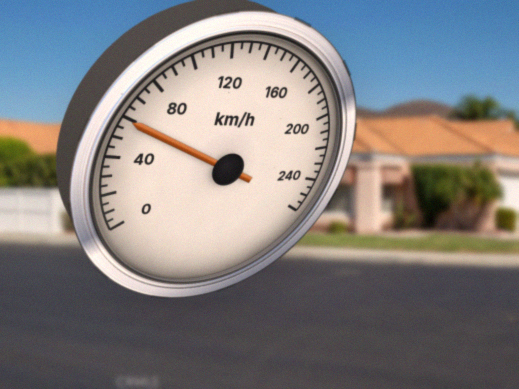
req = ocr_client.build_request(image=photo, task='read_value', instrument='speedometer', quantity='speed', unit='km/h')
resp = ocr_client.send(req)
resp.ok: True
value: 60 km/h
